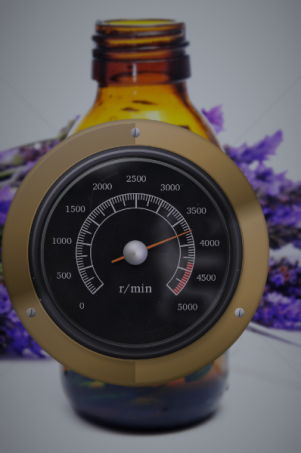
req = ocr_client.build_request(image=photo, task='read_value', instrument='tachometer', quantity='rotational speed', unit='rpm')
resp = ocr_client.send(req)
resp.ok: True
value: 3750 rpm
